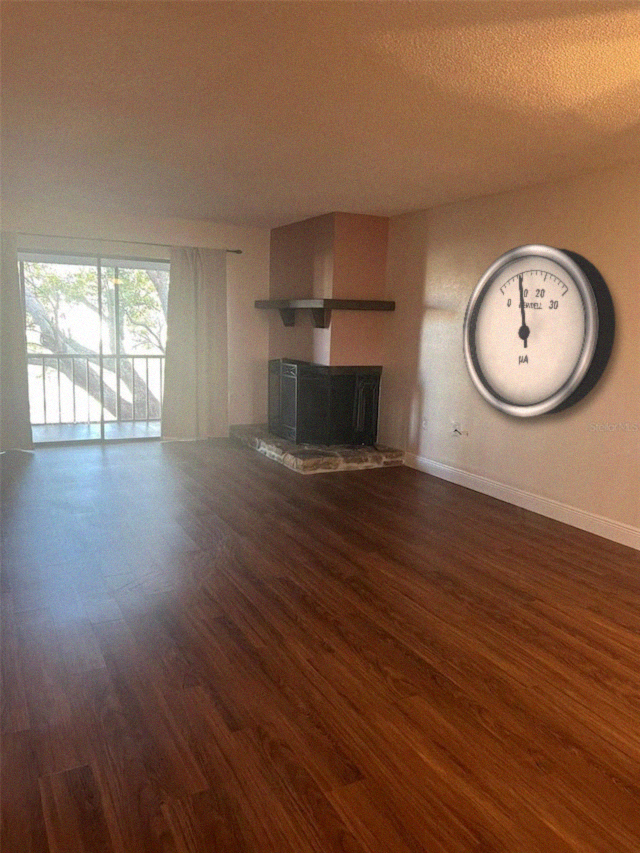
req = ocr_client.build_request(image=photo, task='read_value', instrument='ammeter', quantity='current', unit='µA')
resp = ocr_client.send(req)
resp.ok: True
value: 10 µA
